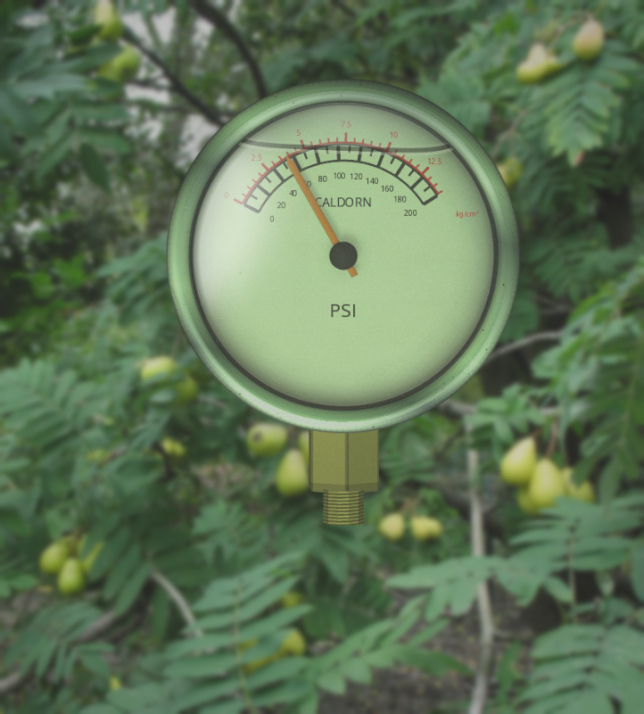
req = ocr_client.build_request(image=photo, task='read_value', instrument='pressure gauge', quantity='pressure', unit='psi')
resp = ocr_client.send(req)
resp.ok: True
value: 55 psi
